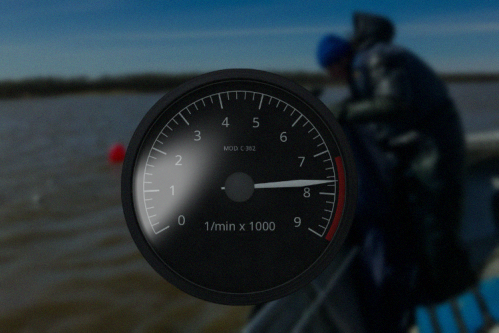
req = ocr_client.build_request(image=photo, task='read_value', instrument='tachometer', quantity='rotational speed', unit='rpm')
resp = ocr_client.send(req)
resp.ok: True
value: 7700 rpm
